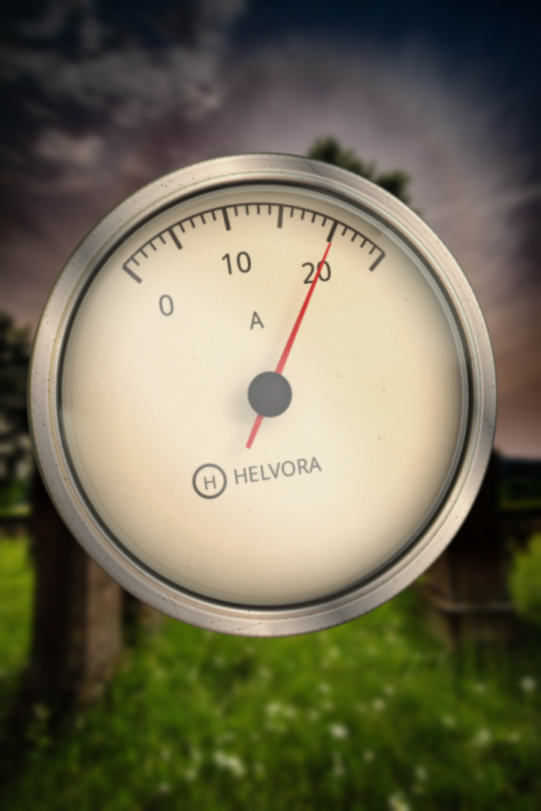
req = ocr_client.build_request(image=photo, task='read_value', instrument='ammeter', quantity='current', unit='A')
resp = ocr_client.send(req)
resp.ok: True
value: 20 A
